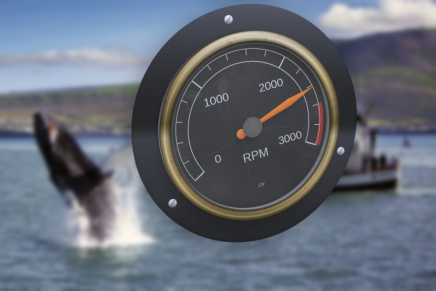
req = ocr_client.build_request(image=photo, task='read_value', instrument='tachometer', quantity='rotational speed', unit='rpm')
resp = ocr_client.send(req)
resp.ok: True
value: 2400 rpm
